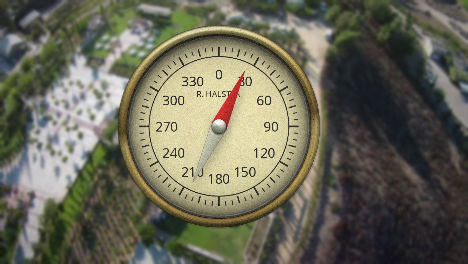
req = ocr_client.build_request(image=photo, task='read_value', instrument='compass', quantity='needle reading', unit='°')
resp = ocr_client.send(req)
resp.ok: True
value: 25 °
